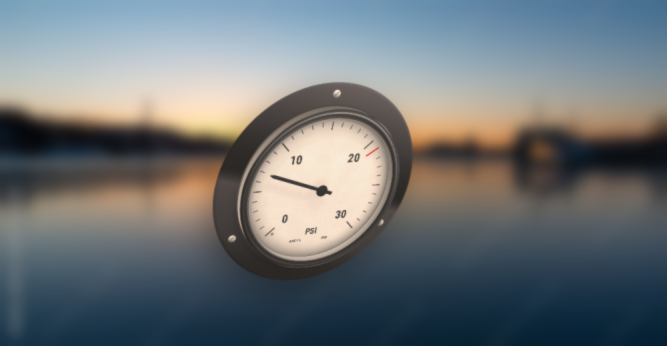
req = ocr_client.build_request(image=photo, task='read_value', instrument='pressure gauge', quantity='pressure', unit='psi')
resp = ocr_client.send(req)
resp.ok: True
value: 7 psi
